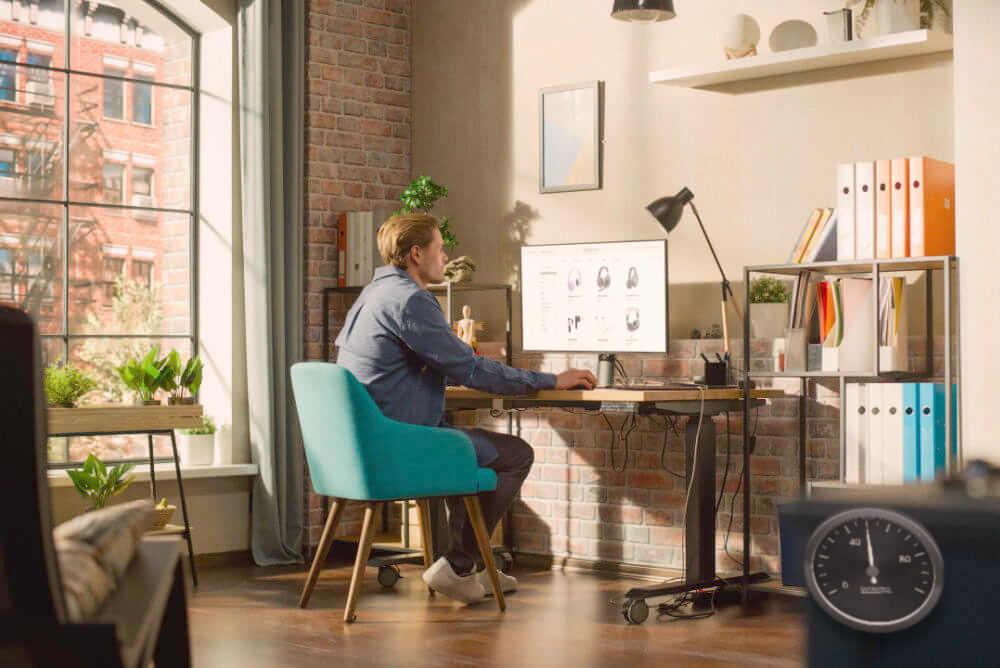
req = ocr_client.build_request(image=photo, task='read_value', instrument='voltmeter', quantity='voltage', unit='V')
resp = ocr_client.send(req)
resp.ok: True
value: 50 V
